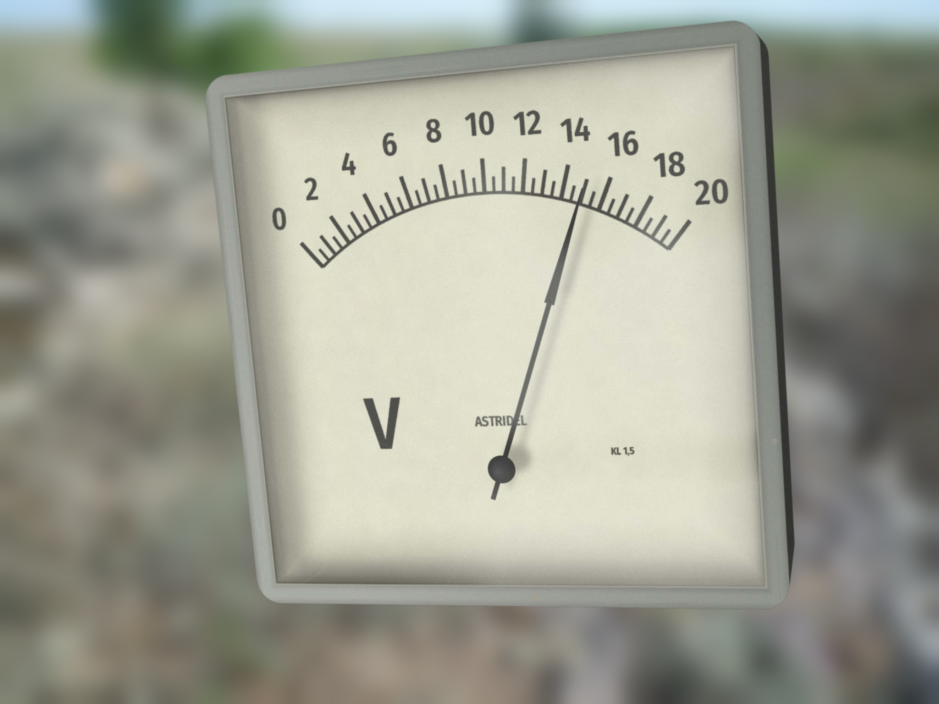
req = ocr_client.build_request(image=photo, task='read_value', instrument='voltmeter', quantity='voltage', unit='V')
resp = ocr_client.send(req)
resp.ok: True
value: 15 V
